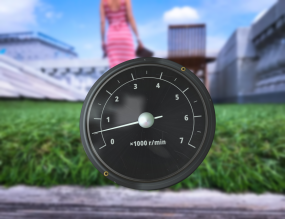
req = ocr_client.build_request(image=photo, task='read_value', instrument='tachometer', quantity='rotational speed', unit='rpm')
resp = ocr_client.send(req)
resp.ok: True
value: 500 rpm
